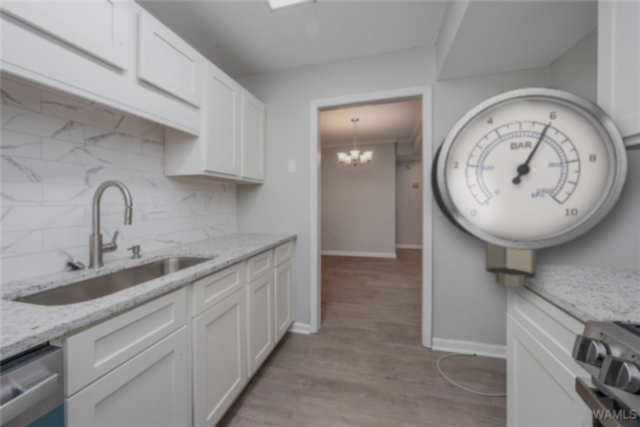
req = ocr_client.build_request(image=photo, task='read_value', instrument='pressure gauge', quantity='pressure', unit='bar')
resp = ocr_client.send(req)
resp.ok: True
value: 6 bar
